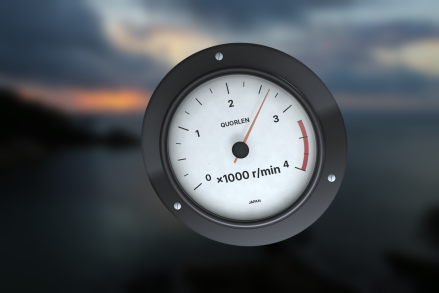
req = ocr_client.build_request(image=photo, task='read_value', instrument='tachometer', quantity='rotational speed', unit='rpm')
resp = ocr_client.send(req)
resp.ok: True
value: 2625 rpm
